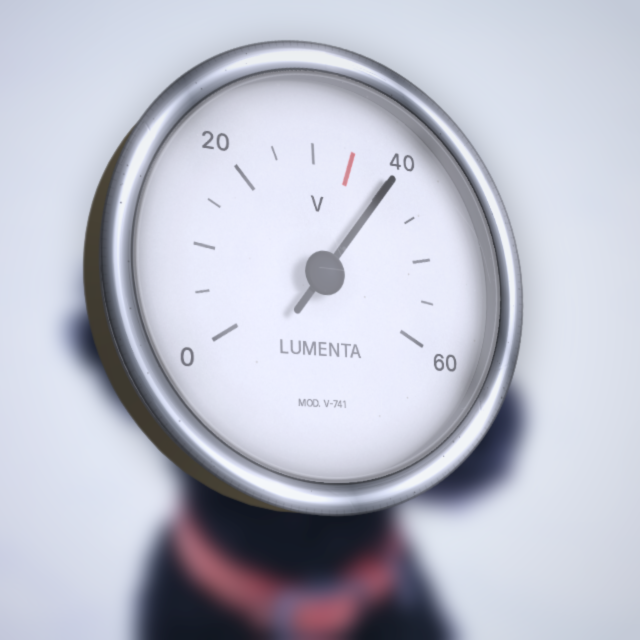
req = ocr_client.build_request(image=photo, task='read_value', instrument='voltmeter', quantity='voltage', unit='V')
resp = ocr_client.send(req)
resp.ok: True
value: 40 V
